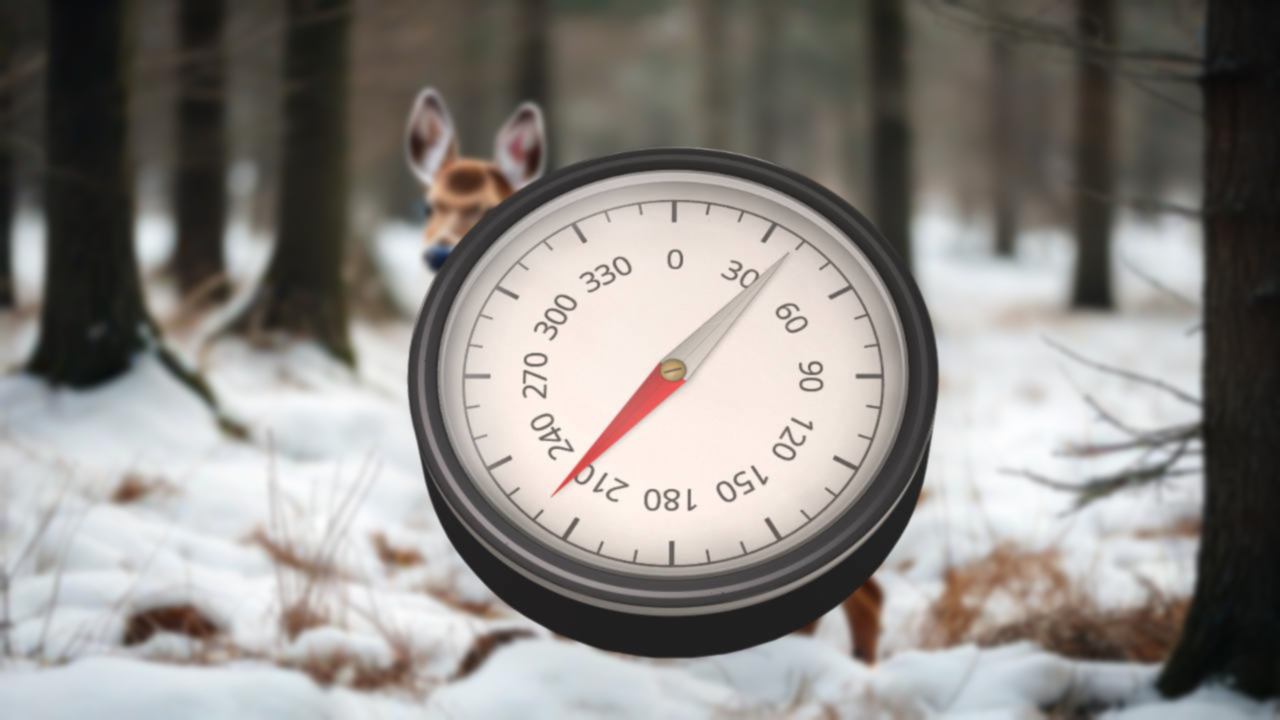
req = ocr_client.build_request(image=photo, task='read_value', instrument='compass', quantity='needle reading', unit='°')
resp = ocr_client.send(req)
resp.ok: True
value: 220 °
